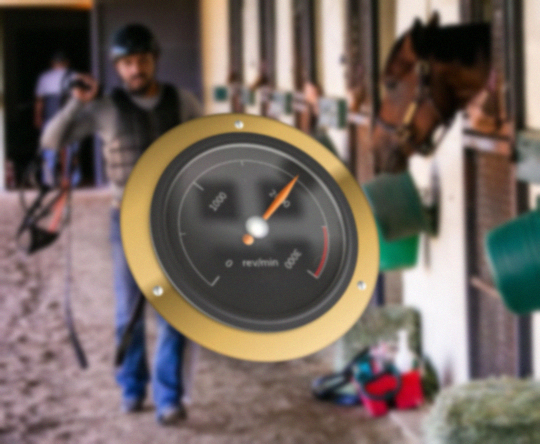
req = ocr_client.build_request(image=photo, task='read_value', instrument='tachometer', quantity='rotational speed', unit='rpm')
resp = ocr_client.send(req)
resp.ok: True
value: 2000 rpm
